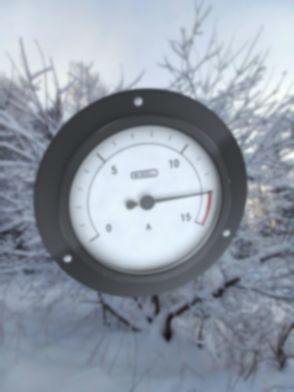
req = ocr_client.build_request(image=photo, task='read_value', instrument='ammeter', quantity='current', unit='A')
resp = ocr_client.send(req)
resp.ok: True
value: 13 A
